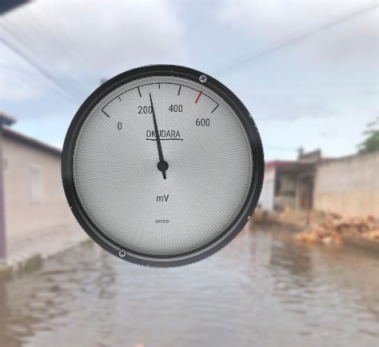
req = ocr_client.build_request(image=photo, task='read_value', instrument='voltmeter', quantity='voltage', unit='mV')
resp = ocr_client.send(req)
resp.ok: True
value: 250 mV
